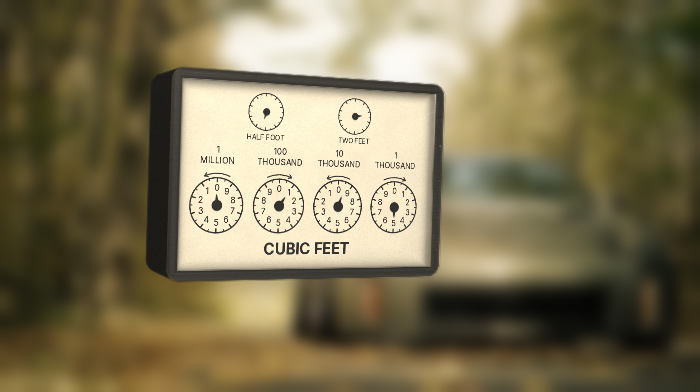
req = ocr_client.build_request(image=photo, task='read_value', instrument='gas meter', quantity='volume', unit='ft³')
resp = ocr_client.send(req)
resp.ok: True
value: 9500 ft³
